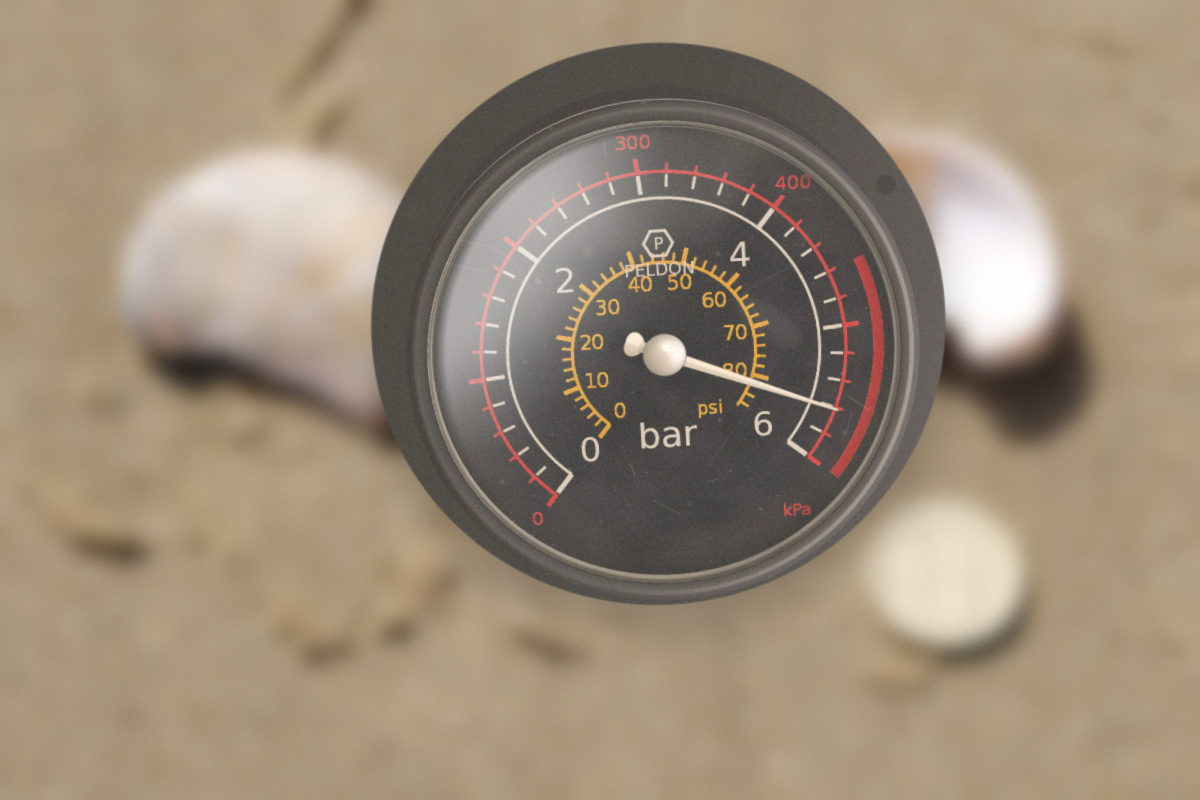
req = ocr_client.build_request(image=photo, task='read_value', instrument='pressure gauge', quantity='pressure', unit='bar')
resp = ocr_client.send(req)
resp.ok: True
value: 5.6 bar
